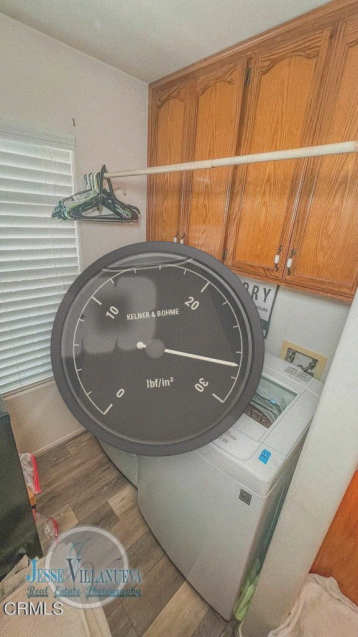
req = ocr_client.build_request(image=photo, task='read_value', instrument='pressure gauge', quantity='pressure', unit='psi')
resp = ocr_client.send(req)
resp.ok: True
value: 27 psi
